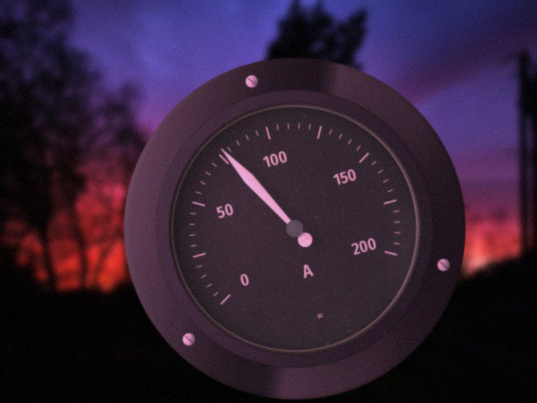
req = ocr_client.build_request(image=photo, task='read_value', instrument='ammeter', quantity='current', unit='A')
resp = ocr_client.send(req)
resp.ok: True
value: 77.5 A
